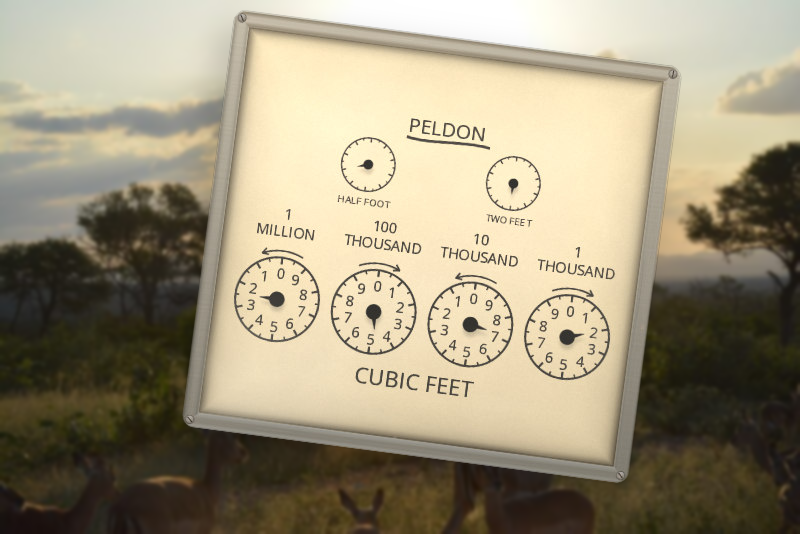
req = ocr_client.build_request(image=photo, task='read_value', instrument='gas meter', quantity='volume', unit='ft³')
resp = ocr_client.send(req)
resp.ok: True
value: 247200 ft³
